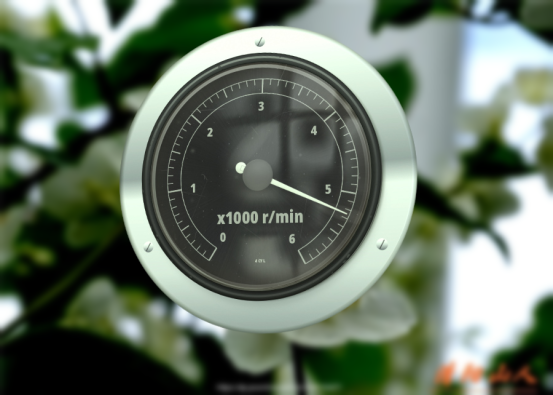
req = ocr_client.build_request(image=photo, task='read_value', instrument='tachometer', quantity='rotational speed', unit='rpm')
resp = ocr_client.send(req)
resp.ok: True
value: 5250 rpm
